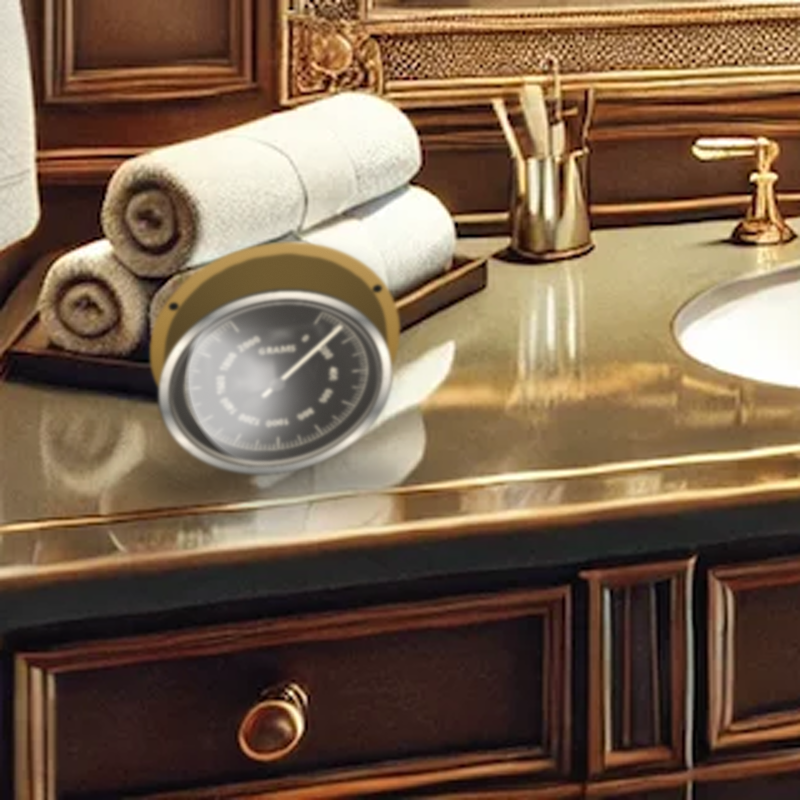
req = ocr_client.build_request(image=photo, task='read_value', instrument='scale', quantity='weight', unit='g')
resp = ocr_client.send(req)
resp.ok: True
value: 100 g
